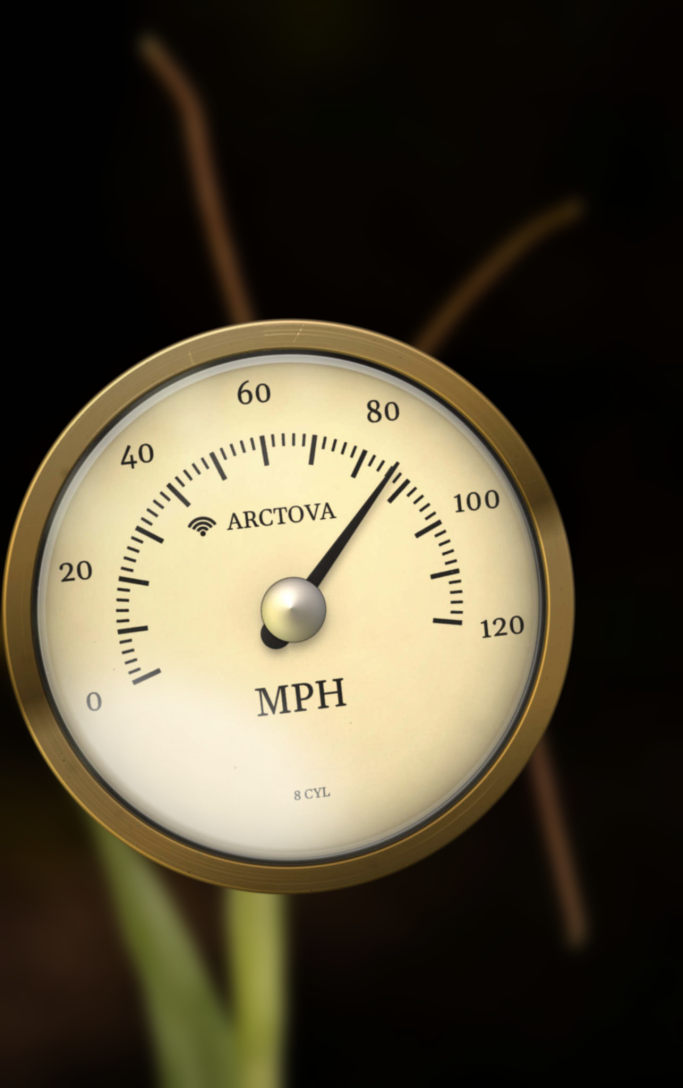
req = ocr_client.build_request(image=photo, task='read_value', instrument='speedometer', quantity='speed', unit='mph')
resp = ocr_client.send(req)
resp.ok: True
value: 86 mph
